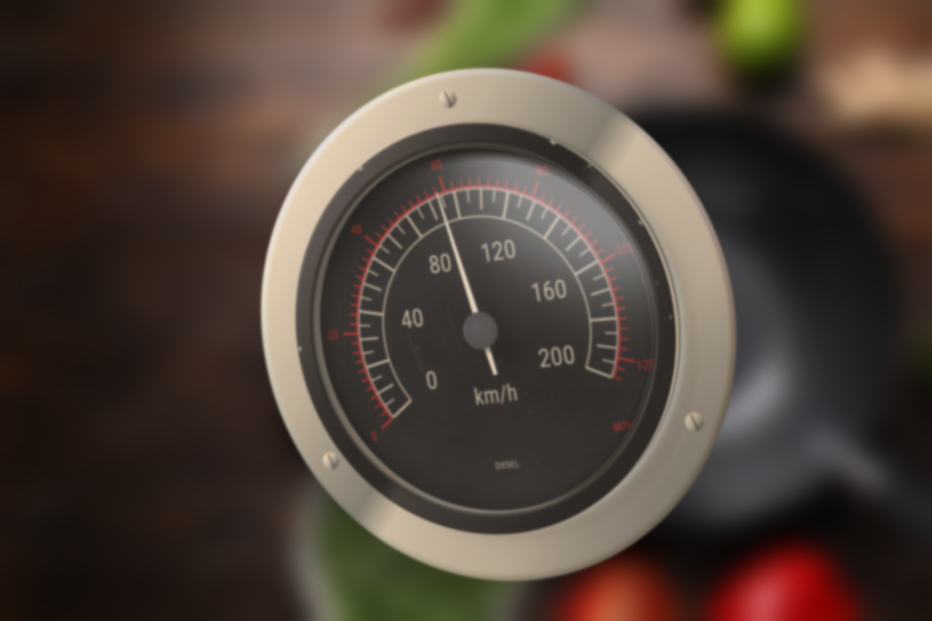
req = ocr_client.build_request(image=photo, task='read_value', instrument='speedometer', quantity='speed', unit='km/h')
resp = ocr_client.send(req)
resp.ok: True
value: 95 km/h
